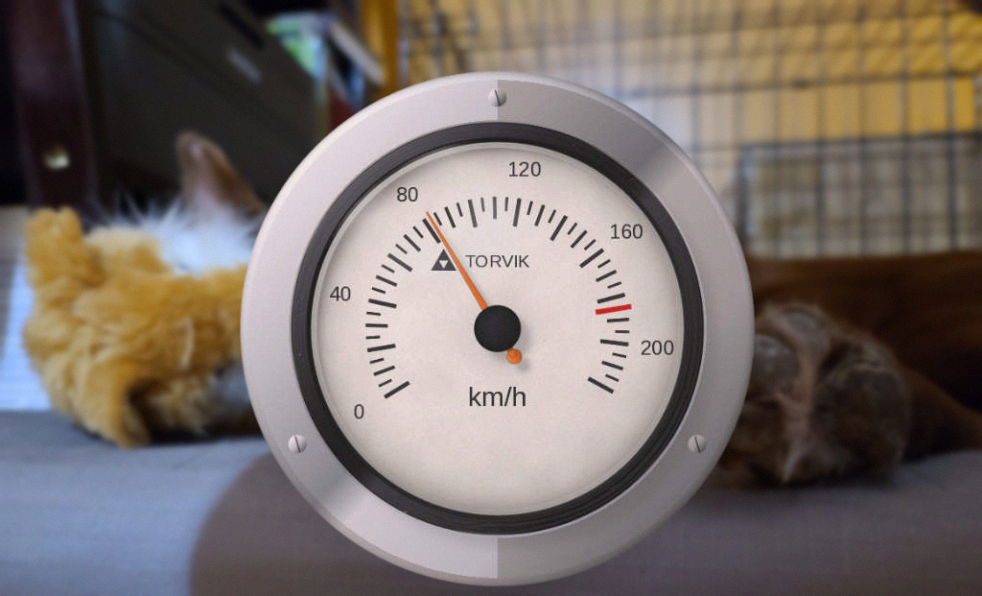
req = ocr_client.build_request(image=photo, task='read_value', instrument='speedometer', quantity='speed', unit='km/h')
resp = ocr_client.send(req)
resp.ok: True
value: 82.5 km/h
